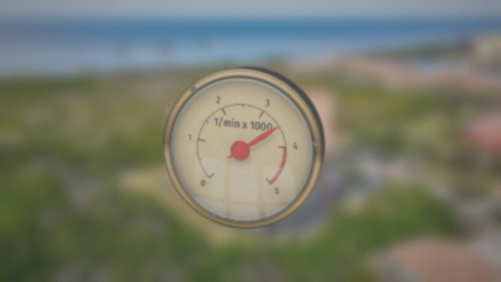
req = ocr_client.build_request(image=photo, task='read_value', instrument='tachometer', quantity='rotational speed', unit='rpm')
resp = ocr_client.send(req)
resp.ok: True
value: 3500 rpm
